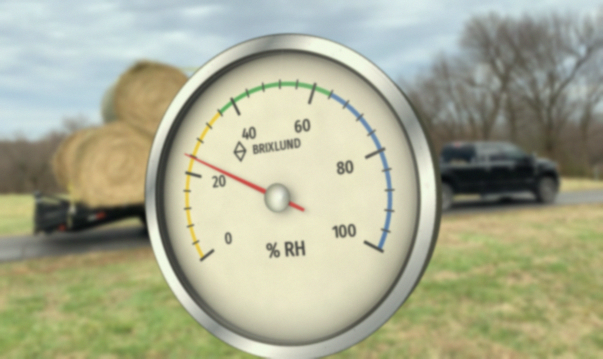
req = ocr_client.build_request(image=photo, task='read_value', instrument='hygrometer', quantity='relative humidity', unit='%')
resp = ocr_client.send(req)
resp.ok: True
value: 24 %
